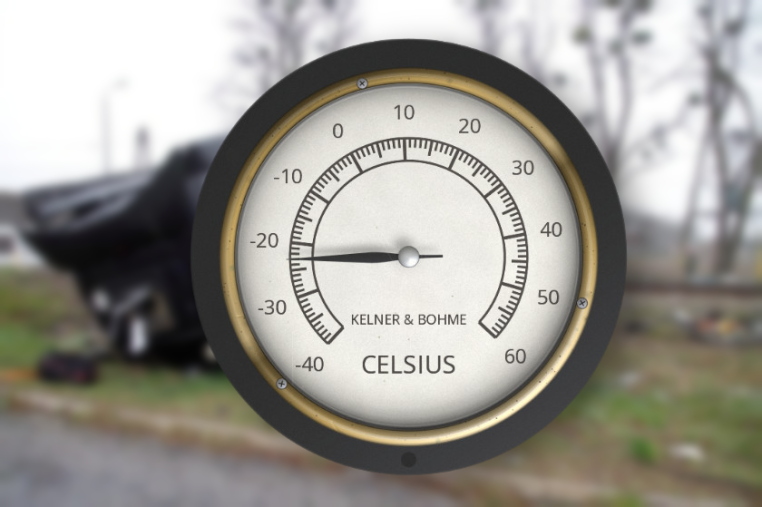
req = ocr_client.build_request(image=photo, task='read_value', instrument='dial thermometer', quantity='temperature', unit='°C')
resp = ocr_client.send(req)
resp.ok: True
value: -23 °C
